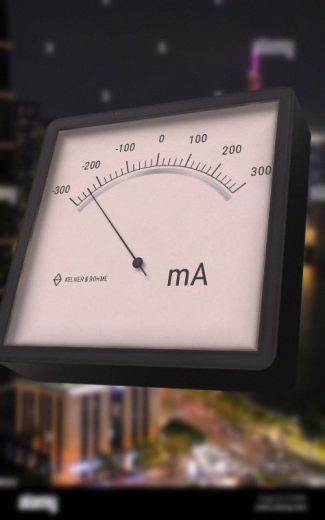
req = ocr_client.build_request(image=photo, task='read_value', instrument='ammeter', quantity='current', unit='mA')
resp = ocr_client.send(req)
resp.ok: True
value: -240 mA
